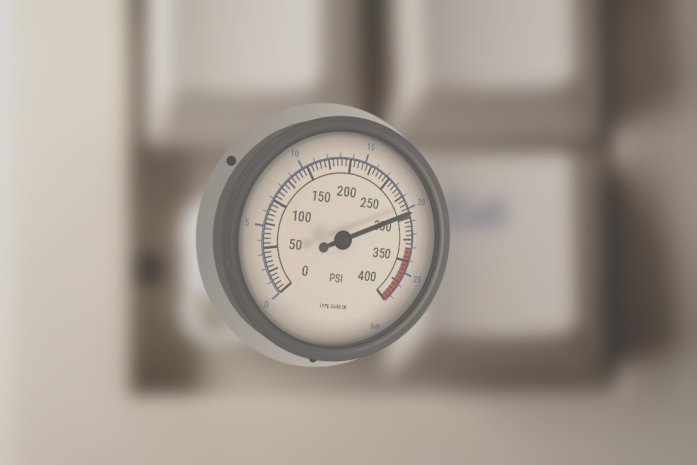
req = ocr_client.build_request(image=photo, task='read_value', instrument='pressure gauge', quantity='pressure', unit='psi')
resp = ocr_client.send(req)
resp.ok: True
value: 295 psi
